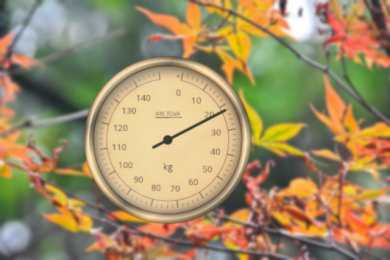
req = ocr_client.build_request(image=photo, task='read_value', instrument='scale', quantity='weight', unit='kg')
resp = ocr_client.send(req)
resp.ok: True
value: 22 kg
